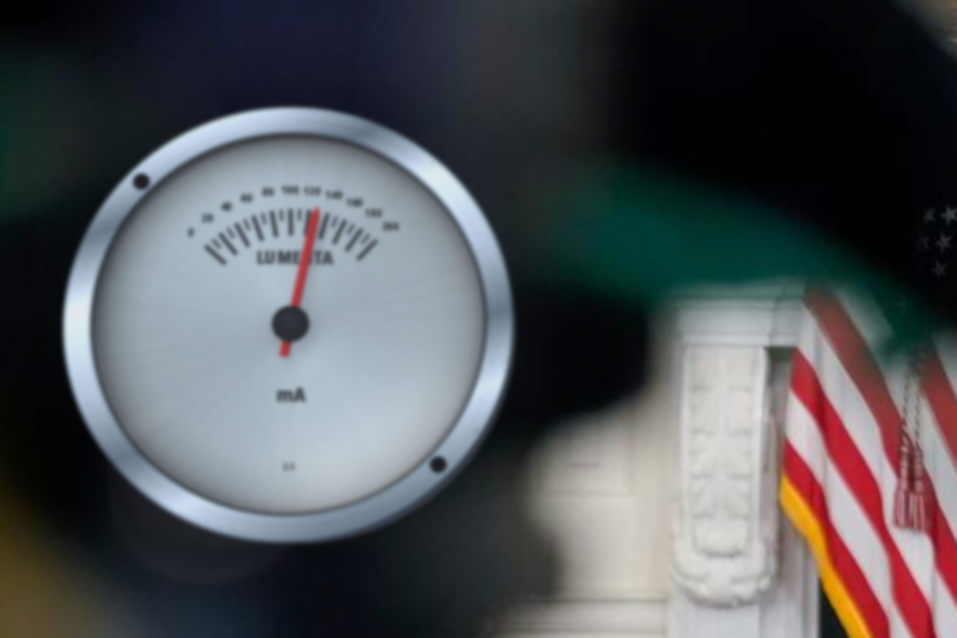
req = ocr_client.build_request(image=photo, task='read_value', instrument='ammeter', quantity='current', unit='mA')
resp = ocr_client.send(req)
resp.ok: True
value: 130 mA
